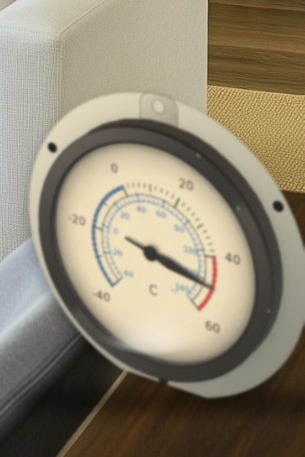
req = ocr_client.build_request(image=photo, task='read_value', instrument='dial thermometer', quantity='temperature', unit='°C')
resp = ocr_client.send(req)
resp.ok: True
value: 50 °C
